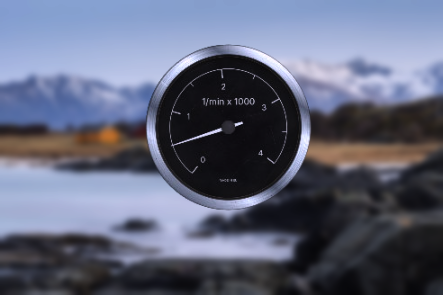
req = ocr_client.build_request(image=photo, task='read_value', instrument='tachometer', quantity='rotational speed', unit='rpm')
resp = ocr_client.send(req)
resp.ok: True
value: 500 rpm
